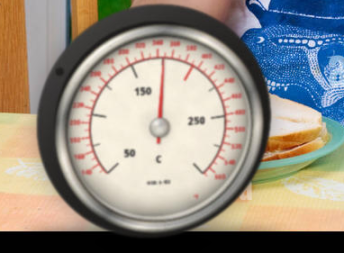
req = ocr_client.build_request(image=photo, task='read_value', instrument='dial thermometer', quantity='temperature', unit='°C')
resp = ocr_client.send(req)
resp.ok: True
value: 175 °C
